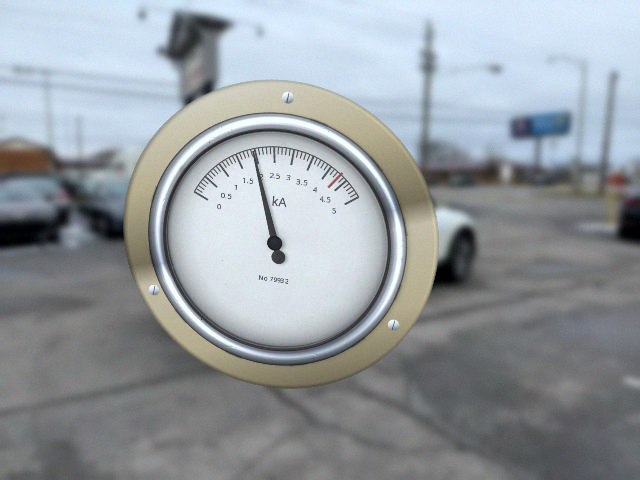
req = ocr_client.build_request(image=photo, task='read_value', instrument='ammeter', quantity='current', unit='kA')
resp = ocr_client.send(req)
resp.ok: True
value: 2 kA
